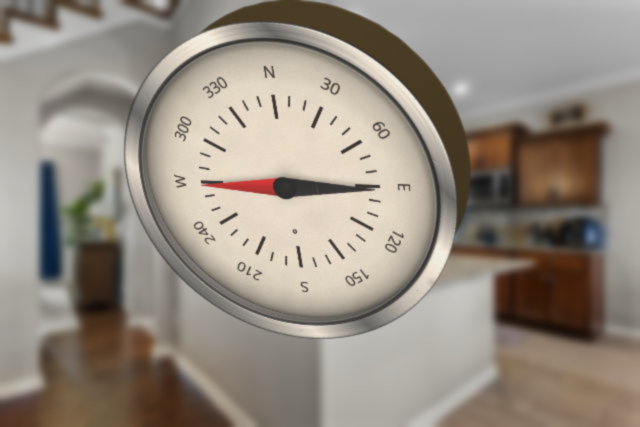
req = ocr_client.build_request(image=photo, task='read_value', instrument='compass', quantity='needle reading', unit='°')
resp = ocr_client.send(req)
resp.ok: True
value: 270 °
